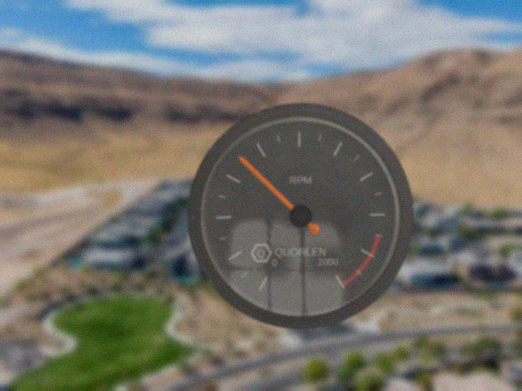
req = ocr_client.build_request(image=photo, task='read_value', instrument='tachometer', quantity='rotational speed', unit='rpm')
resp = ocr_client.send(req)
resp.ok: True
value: 700 rpm
